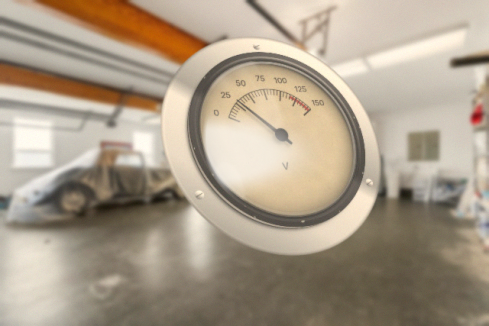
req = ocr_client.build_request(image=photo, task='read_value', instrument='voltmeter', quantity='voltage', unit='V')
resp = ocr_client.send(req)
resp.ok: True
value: 25 V
